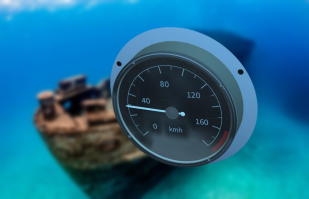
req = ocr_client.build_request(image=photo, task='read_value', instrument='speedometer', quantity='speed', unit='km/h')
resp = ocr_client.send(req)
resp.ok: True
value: 30 km/h
